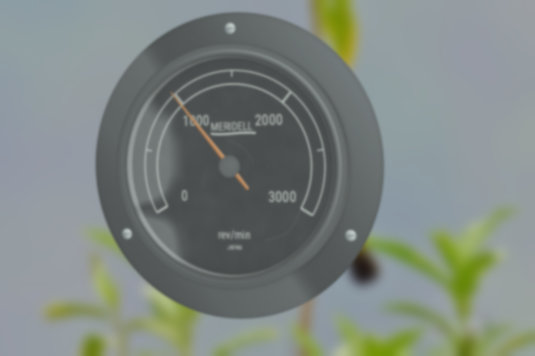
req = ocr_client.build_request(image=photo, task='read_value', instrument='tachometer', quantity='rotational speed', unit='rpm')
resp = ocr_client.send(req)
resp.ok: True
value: 1000 rpm
